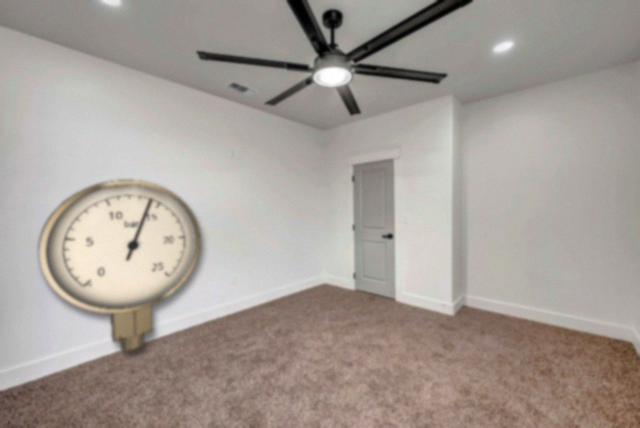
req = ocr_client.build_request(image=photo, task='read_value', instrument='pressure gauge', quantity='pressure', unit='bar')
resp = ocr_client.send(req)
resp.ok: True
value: 14 bar
